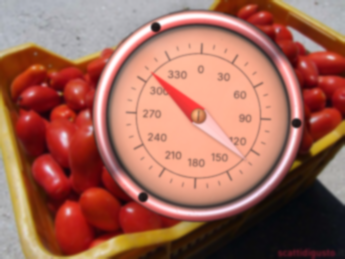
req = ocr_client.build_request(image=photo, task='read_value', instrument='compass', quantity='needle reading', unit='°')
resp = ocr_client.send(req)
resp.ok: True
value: 310 °
